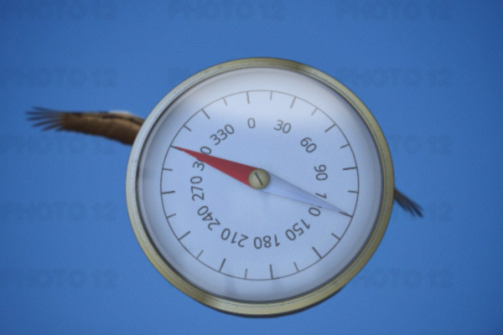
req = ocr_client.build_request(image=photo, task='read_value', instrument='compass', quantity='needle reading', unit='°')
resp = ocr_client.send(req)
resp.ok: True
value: 300 °
